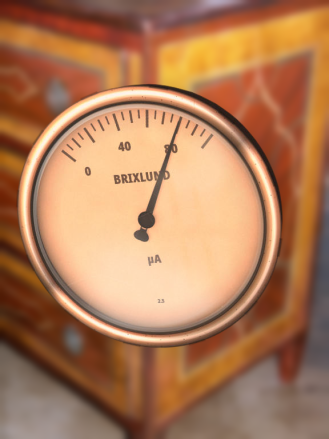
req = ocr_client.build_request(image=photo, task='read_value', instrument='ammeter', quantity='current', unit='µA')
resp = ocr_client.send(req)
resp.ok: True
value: 80 µA
